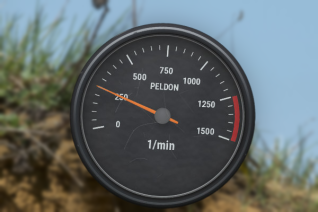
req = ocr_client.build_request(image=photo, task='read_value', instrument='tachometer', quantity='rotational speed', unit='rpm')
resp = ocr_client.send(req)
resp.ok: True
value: 250 rpm
